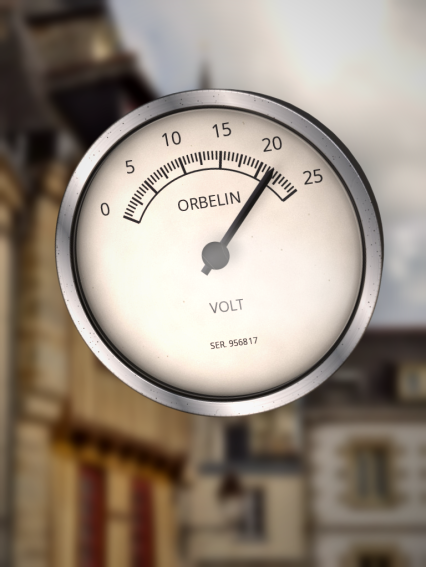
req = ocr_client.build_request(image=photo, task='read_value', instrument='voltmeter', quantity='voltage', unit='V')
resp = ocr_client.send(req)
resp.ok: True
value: 21.5 V
